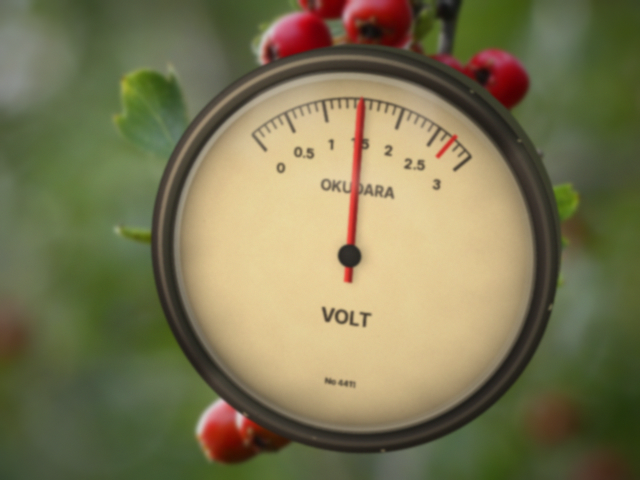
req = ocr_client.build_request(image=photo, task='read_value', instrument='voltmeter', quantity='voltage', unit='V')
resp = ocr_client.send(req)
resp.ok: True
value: 1.5 V
